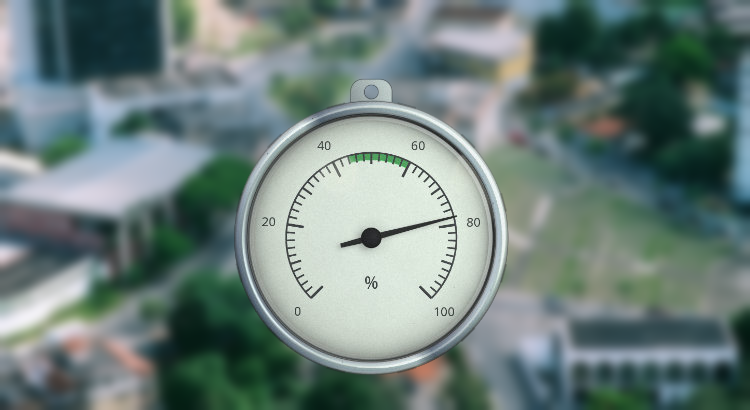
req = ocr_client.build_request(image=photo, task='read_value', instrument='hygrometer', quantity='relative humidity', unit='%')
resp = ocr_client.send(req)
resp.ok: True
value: 78 %
